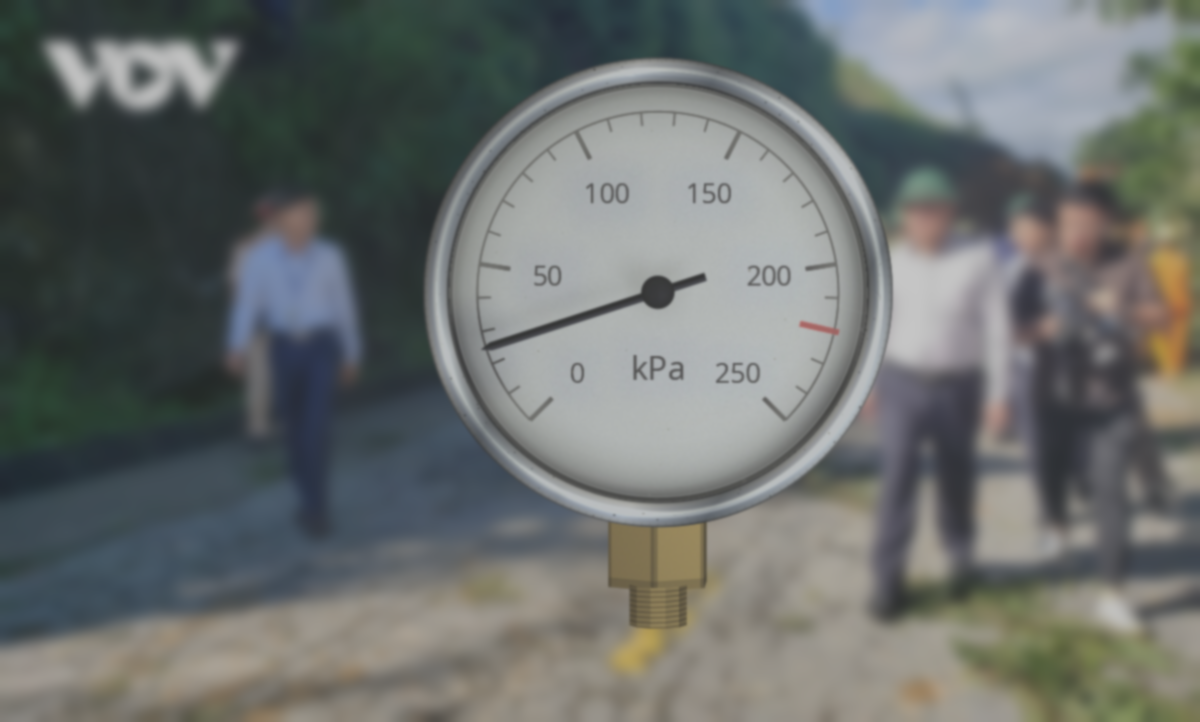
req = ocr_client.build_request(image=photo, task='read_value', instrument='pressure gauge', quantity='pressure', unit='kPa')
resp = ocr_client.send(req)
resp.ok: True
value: 25 kPa
